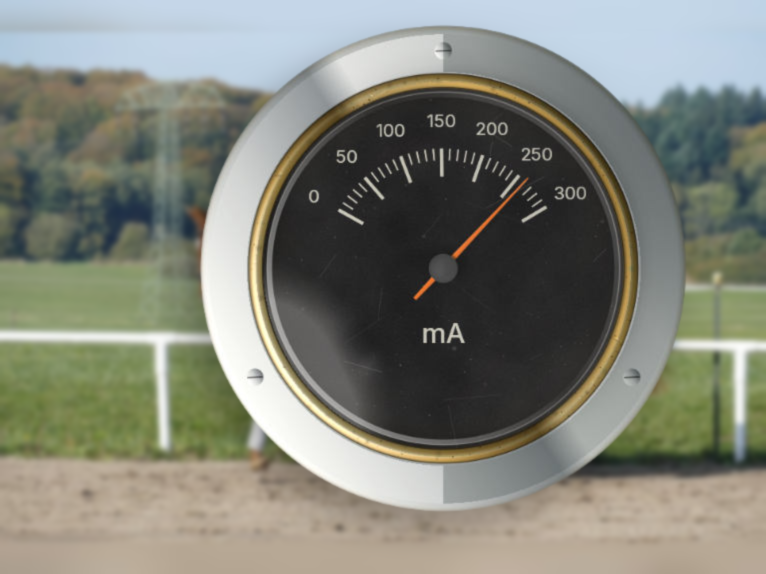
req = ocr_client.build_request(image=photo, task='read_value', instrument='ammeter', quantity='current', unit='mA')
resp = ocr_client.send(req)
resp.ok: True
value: 260 mA
